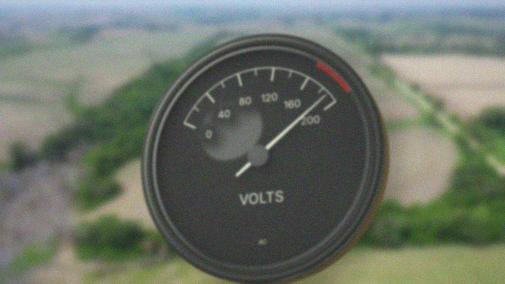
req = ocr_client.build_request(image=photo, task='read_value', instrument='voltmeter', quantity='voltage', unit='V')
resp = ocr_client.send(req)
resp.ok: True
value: 190 V
